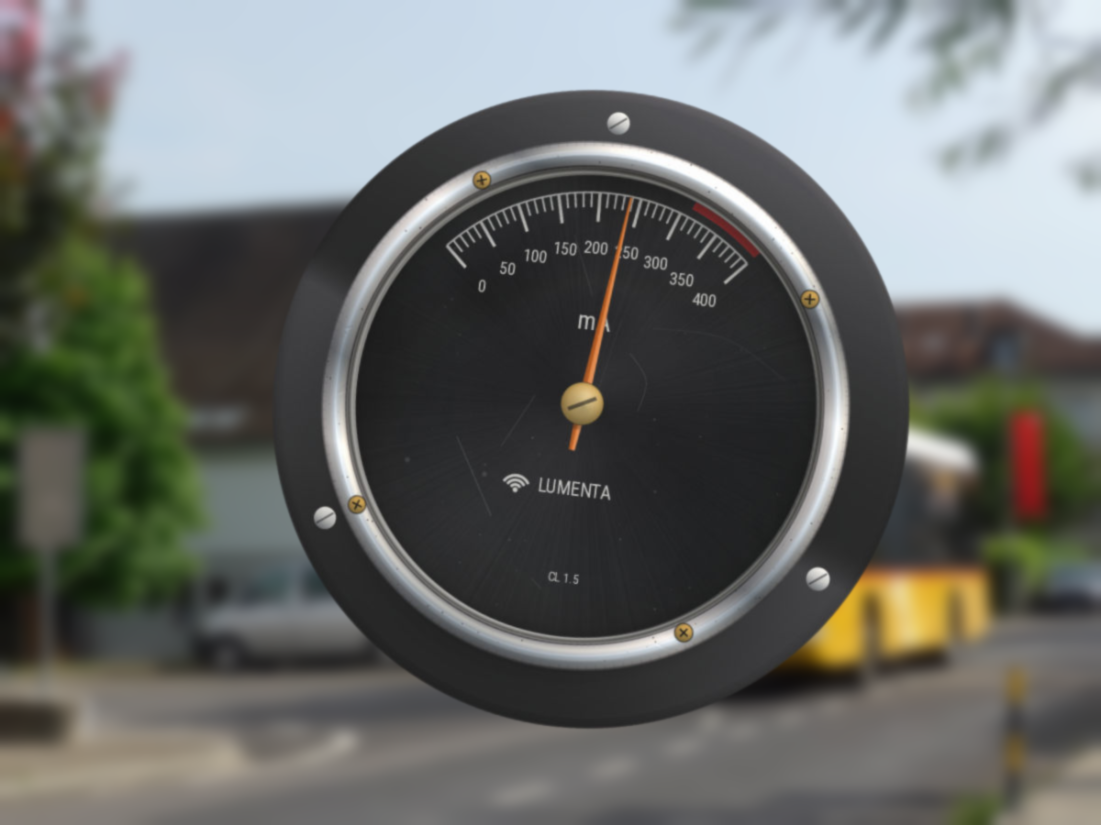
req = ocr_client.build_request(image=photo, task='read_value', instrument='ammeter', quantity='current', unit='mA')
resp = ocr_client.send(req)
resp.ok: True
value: 240 mA
